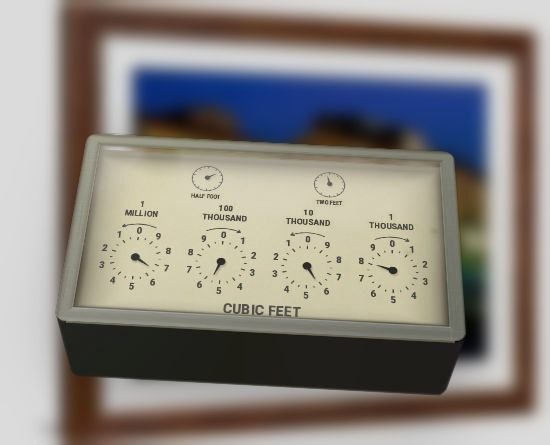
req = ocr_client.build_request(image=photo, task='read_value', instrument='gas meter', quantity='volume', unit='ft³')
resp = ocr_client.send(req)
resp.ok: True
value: 655800 ft³
